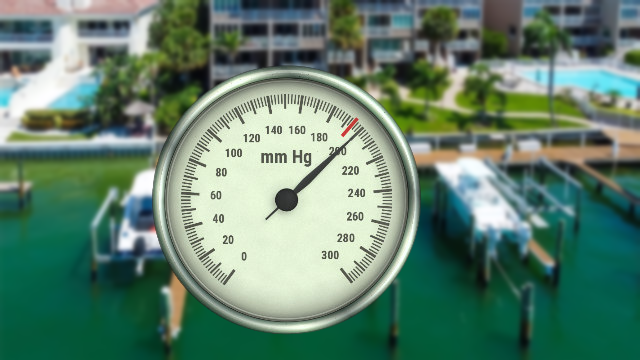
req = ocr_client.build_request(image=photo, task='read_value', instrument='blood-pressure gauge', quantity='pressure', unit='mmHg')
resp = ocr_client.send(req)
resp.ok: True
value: 200 mmHg
